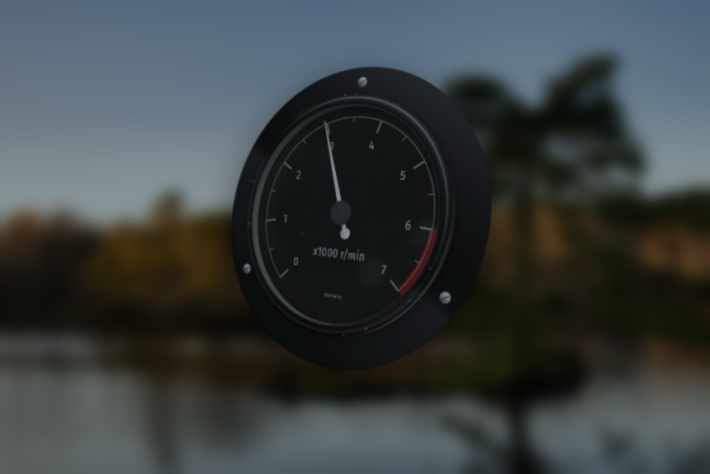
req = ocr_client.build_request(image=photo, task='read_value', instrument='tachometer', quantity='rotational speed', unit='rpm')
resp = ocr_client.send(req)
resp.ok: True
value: 3000 rpm
